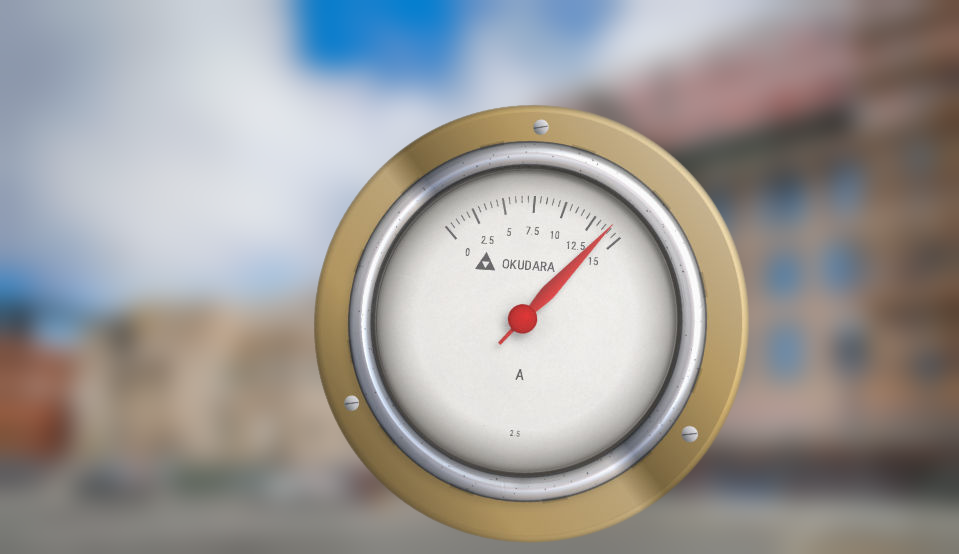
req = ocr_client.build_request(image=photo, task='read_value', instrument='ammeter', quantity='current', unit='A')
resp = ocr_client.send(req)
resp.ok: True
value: 14 A
